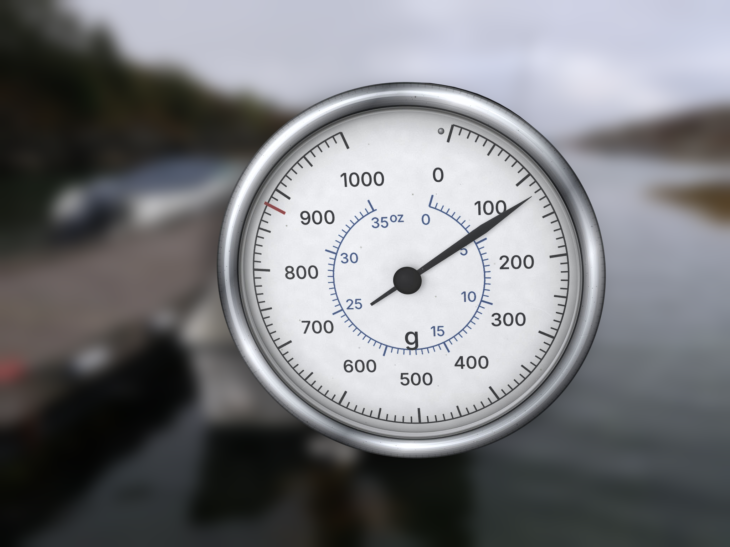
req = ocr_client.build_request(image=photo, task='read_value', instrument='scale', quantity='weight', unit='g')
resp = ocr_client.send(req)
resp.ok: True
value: 120 g
